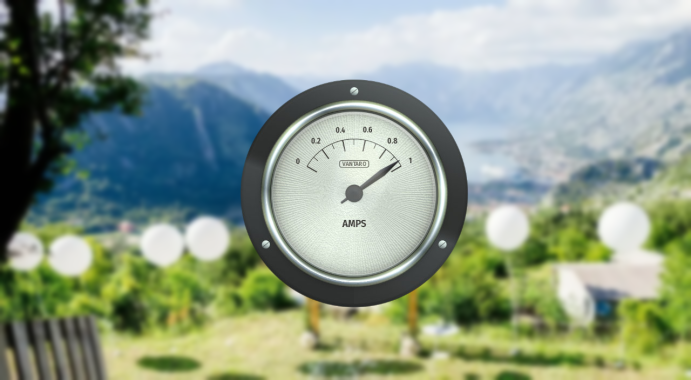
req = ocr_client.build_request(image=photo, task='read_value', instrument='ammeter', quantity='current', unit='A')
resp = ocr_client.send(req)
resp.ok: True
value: 0.95 A
